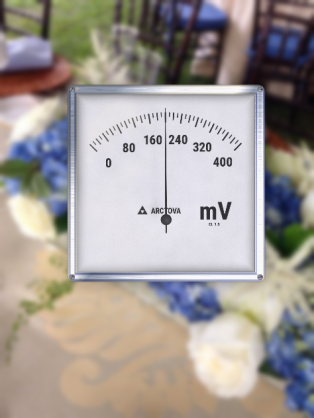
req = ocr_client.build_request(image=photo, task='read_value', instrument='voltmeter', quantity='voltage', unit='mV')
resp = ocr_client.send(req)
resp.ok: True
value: 200 mV
